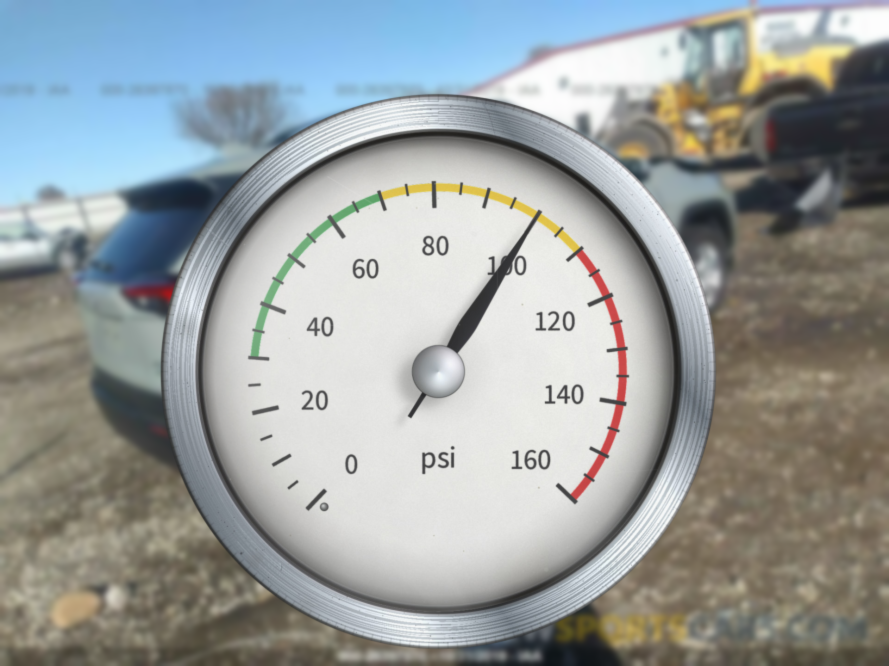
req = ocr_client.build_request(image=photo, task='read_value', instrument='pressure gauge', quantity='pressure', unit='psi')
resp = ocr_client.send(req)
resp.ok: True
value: 100 psi
